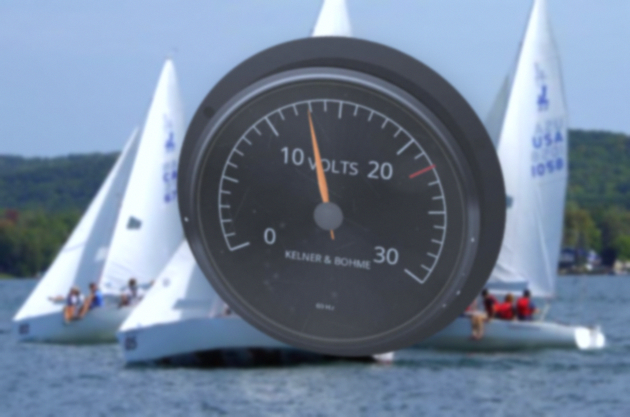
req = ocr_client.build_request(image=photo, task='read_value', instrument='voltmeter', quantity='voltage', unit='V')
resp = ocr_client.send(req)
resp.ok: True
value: 13 V
